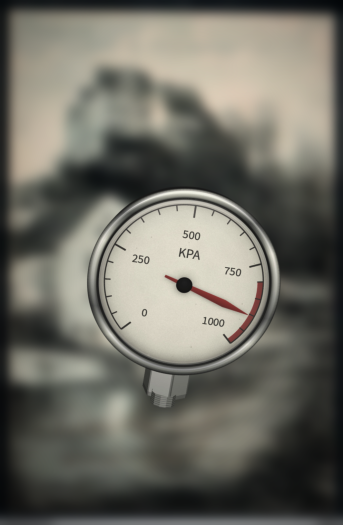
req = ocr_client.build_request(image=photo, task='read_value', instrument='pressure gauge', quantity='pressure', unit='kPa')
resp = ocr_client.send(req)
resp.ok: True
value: 900 kPa
